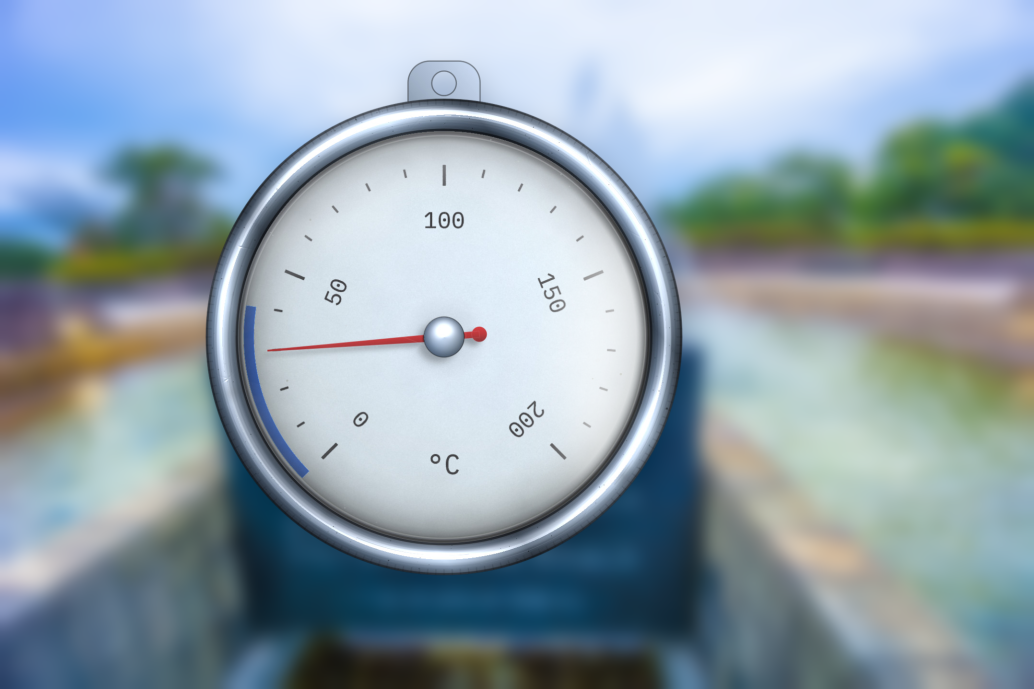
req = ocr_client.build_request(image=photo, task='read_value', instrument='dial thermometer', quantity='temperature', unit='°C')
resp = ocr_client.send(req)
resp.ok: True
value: 30 °C
